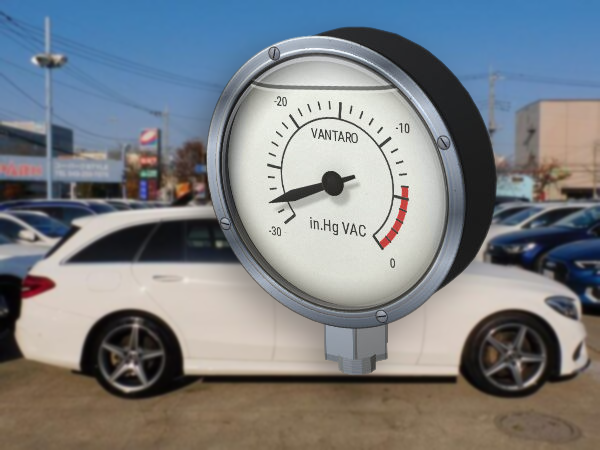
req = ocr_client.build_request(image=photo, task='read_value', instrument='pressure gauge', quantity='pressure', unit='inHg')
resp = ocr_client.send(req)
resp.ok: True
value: -28 inHg
